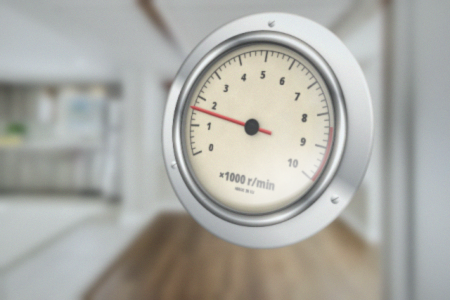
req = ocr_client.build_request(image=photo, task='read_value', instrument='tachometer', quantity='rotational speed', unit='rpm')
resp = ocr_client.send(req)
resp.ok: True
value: 1600 rpm
